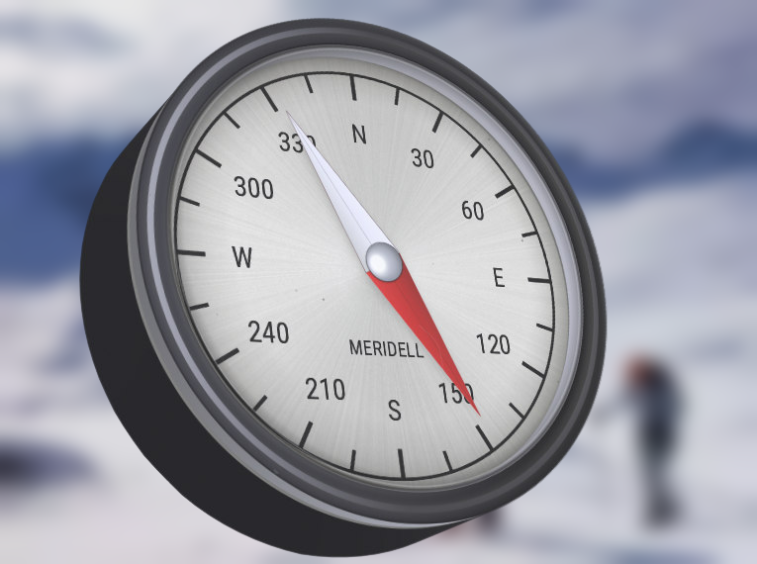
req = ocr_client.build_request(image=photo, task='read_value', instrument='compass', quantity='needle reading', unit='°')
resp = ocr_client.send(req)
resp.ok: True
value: 150 °
